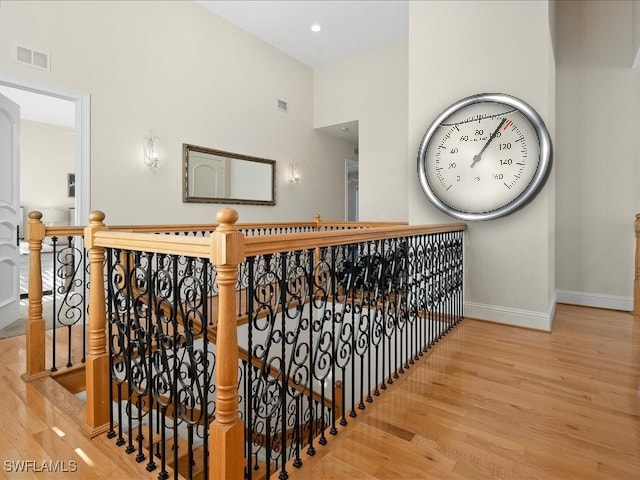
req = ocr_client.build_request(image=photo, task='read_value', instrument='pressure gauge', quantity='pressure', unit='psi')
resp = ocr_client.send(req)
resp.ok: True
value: 100 psi
